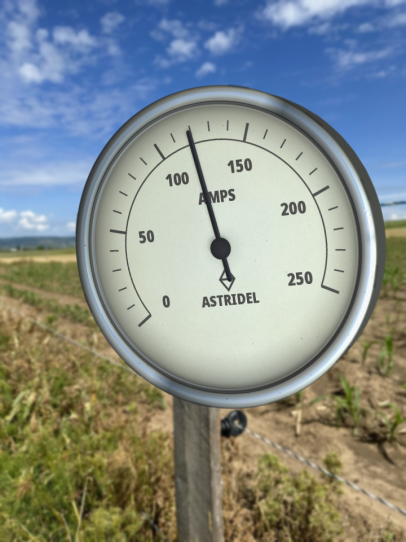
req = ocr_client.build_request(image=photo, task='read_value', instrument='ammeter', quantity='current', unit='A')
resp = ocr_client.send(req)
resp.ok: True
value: 120 A
